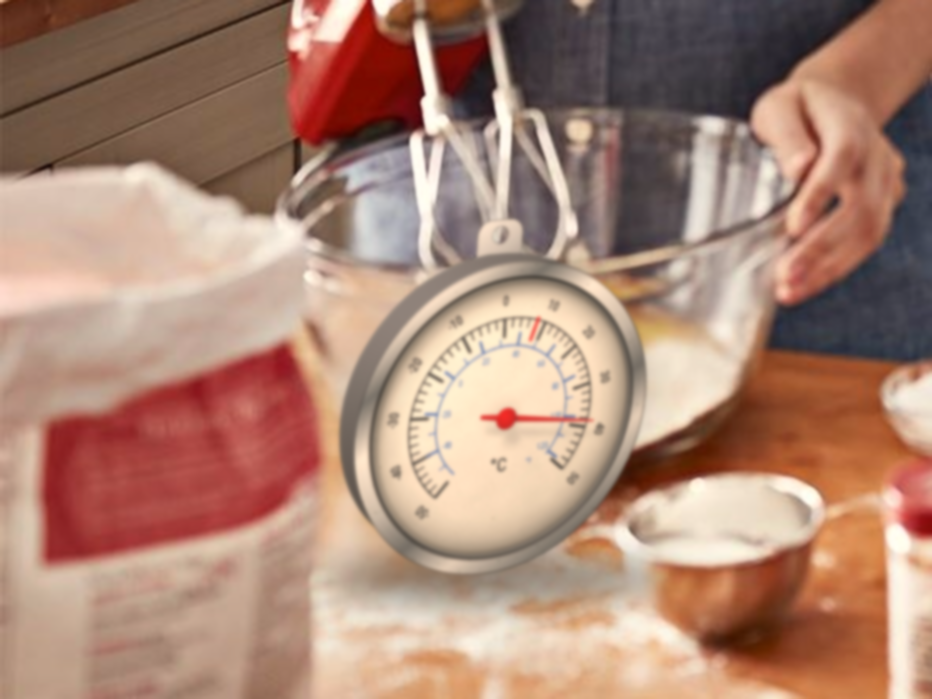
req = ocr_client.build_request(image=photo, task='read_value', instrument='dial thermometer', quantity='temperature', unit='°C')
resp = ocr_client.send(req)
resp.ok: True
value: 38 °C
